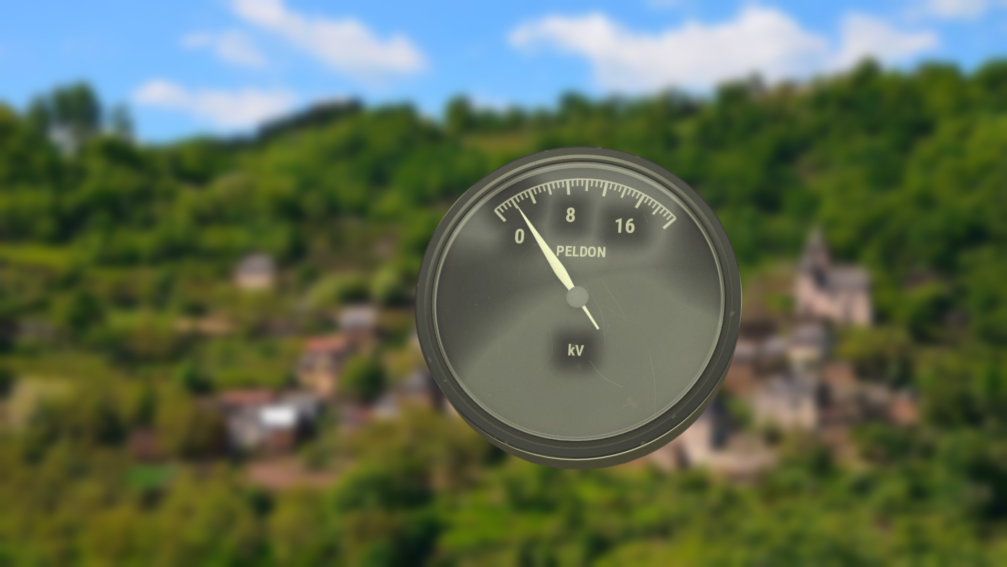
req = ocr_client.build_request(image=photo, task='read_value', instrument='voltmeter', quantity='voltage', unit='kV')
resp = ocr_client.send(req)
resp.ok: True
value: 2 kV
